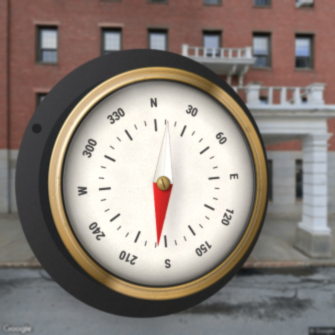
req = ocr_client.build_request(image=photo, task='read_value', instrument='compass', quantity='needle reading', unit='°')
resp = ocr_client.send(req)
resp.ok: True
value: 190 °
